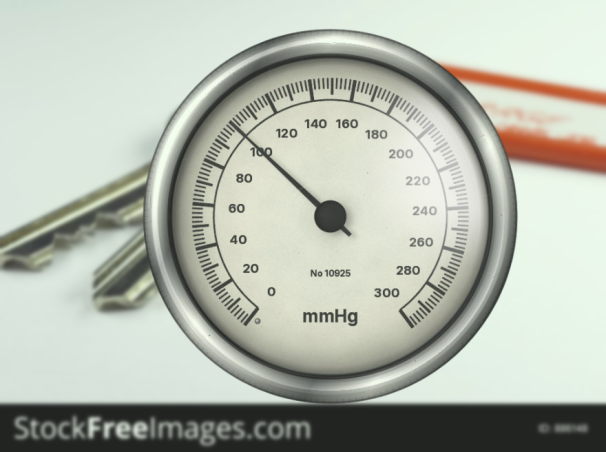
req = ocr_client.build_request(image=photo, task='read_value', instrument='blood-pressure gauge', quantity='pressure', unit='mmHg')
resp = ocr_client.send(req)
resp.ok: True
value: 100 mmHg
